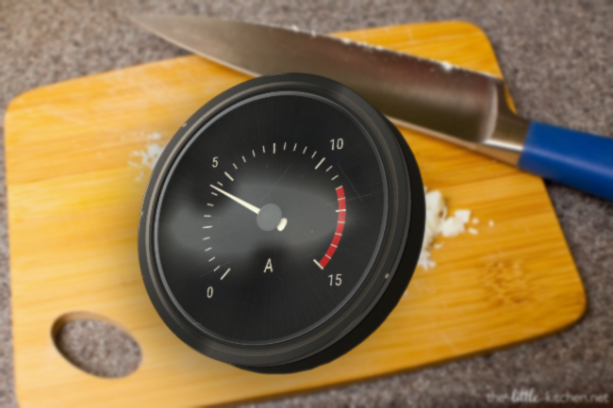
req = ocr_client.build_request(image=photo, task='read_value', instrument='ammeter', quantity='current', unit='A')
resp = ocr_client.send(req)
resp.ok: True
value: 4.25 A
